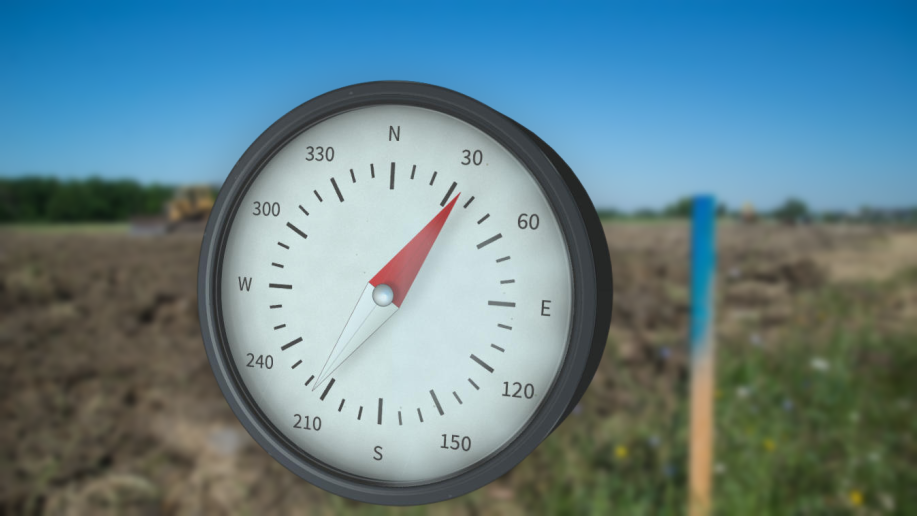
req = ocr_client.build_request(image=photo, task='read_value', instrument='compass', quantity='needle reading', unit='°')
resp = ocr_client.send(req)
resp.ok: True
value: 35 °
